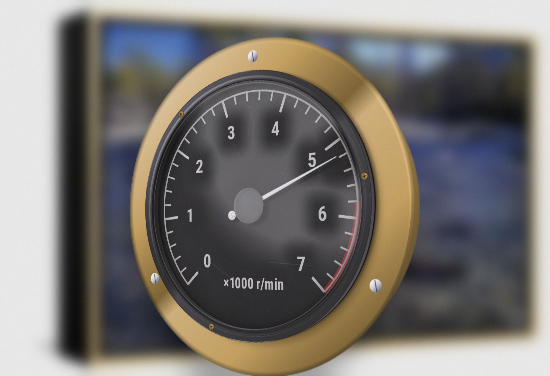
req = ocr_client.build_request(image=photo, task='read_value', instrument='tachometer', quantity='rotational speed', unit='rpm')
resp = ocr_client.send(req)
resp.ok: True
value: 5200 rpm
